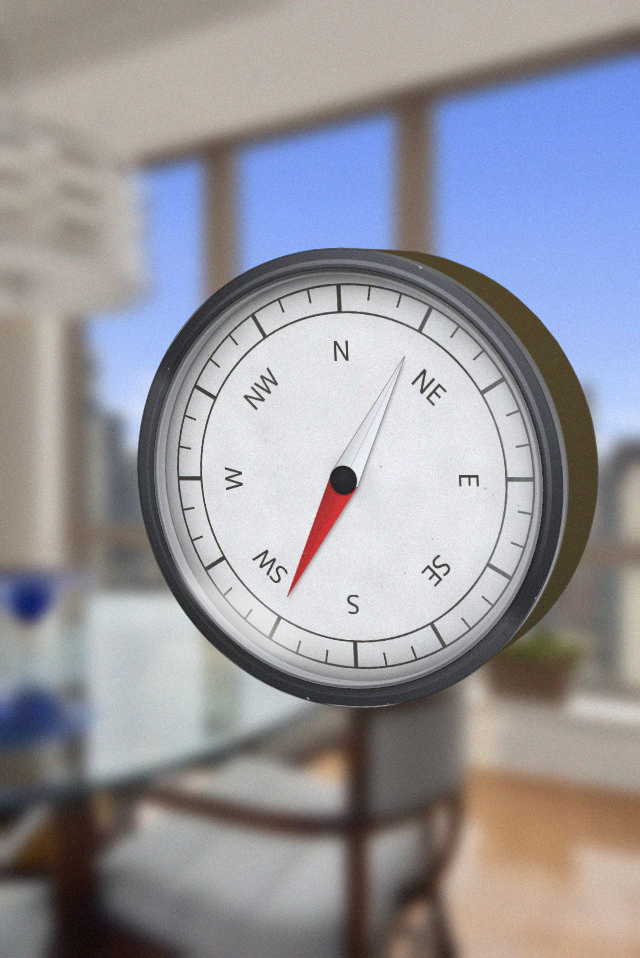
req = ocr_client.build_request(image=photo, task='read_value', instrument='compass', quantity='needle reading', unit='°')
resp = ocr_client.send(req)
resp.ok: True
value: 210 °
